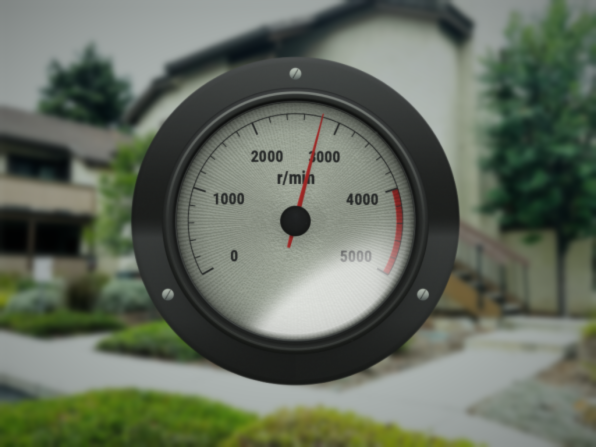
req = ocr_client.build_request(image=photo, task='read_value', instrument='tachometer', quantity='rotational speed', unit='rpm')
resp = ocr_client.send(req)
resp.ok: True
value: 2800 rpm
